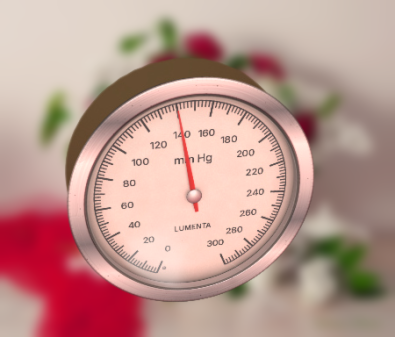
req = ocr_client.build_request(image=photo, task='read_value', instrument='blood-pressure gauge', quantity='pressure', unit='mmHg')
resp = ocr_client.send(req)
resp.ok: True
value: 140 mmHg
